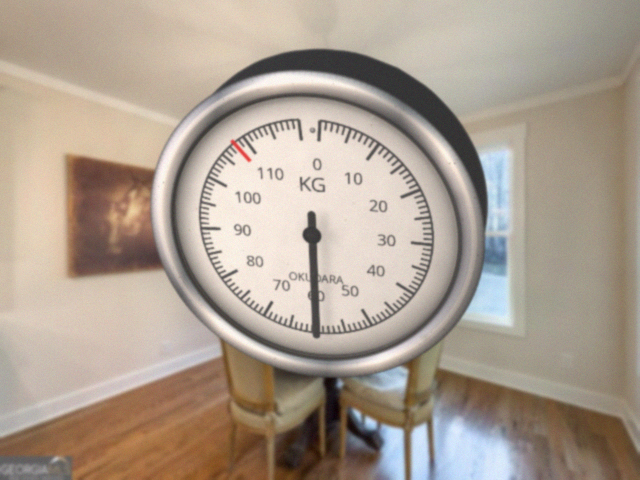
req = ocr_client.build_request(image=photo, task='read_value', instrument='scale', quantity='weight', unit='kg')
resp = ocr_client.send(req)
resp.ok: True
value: 60 kg
